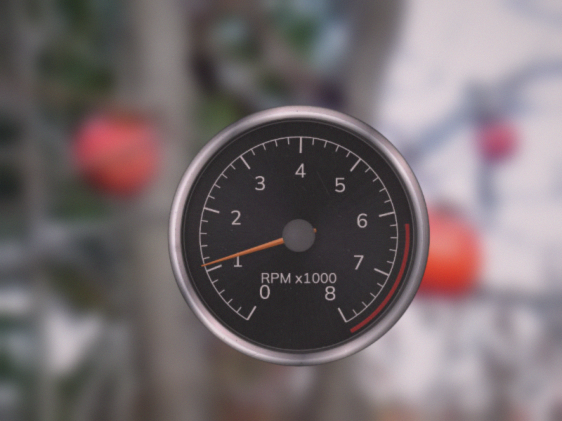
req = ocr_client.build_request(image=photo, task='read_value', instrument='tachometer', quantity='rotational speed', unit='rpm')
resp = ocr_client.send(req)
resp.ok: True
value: 1100 rpm
